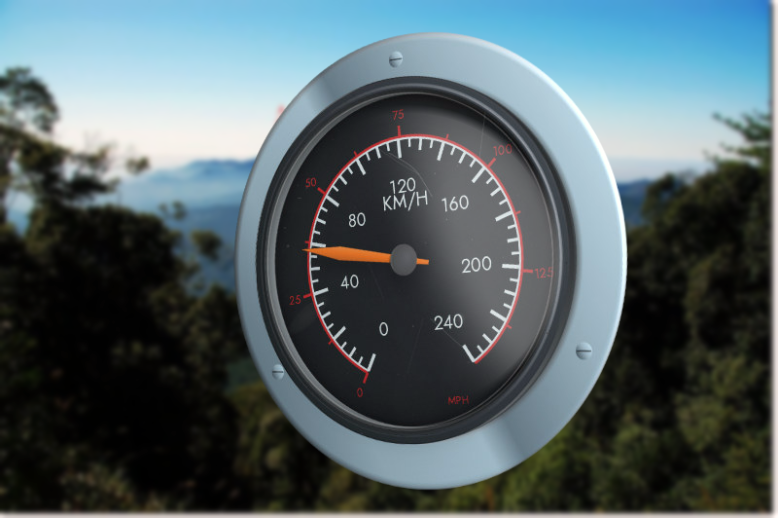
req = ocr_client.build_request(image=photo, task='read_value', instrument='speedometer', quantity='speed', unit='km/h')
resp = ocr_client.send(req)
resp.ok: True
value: 57.5 km/h
